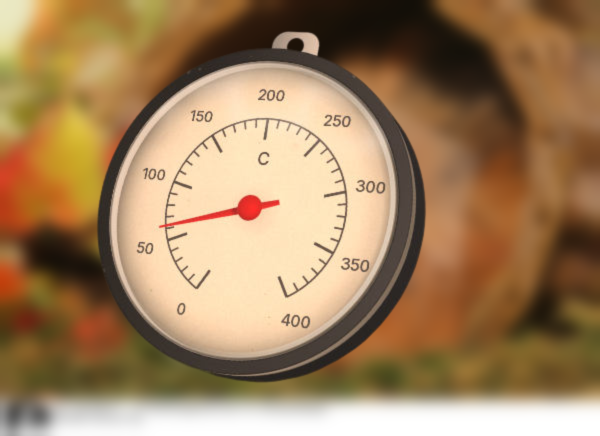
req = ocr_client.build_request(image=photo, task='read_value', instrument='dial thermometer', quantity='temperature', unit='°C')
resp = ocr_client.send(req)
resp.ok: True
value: 60 °C
